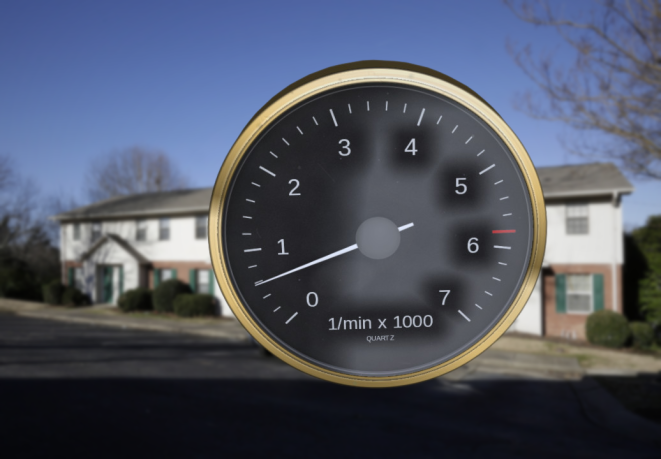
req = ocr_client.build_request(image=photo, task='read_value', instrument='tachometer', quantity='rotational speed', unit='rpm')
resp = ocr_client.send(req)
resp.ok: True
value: 600 rpm
